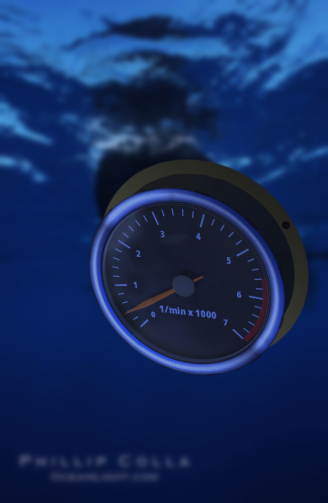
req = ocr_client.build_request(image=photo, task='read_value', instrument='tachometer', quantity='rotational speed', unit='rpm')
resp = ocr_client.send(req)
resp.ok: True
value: 400 rpm
